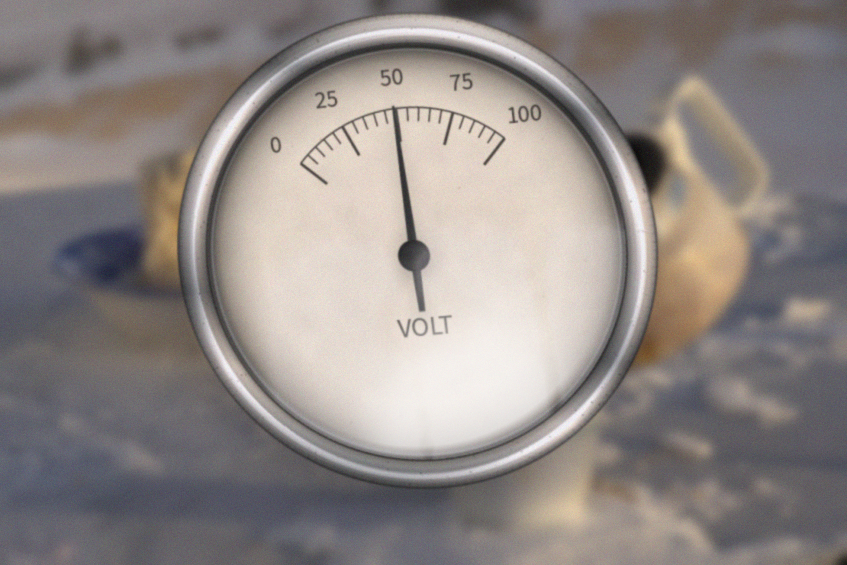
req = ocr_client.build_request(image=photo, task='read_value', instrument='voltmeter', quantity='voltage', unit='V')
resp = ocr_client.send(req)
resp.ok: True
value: 50 V
